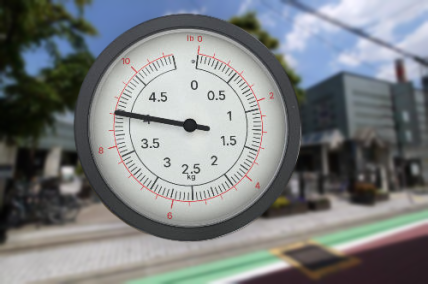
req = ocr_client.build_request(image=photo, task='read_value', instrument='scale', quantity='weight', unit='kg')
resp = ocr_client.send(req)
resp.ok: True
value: 4 kg
